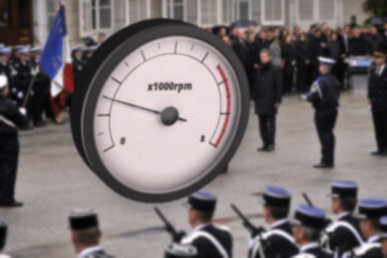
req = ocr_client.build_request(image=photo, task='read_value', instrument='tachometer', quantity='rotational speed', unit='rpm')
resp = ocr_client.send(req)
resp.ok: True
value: 1500 rpm
